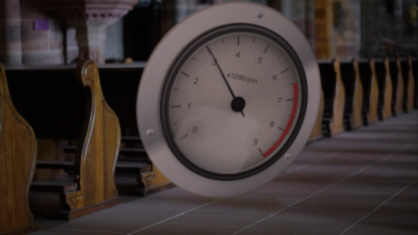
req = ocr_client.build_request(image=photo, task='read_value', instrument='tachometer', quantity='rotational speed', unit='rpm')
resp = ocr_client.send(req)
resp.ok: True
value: 3000 rpm
